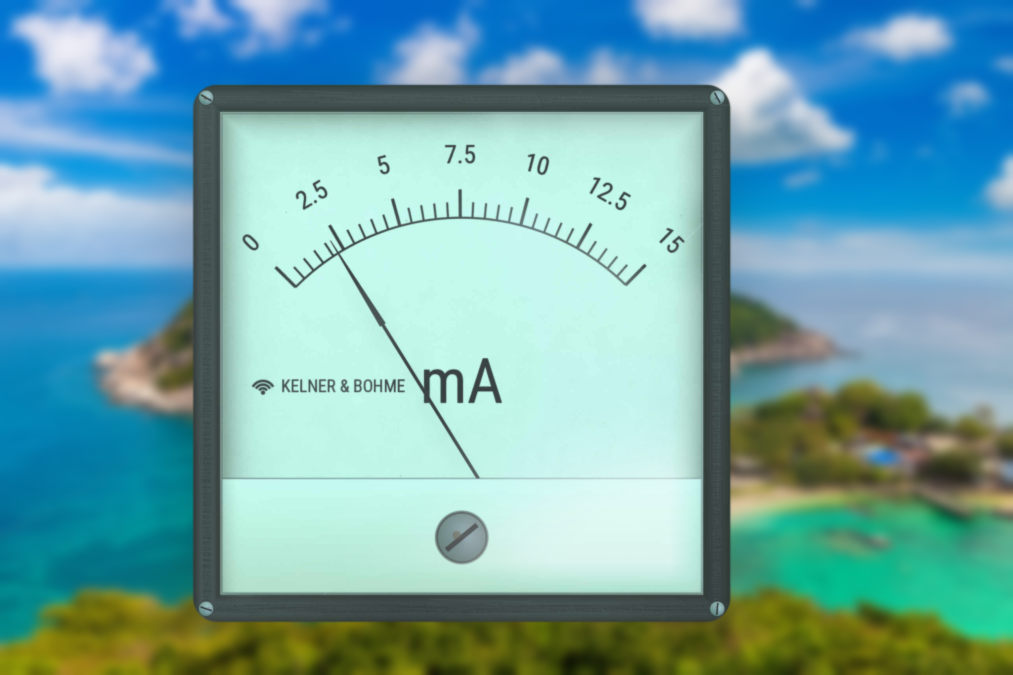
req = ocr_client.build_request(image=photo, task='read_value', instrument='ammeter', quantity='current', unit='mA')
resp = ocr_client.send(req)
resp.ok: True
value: 2.25 mA
